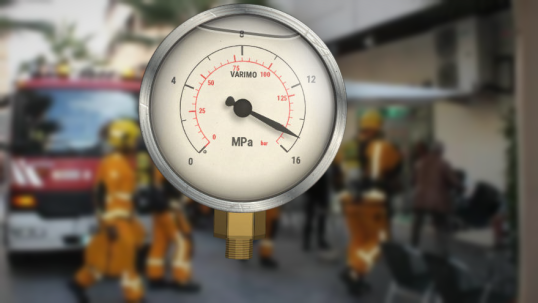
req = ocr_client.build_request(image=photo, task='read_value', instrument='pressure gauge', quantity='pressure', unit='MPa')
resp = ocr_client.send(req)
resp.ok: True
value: 15 MPa
